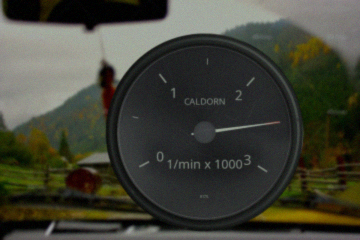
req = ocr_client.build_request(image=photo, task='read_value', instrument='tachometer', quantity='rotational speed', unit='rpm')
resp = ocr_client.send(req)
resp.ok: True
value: 2500 rpm
